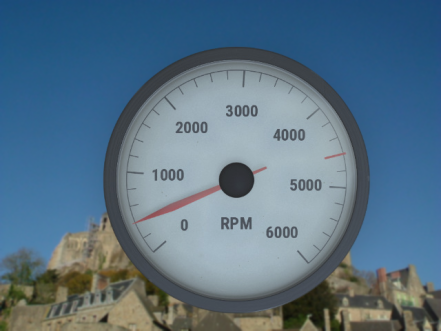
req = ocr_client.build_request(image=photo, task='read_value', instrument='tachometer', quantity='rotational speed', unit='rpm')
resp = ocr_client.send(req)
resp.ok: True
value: 400 rpm
